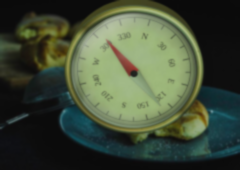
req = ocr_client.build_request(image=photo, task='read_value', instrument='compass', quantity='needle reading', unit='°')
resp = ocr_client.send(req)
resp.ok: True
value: 307.5 °
